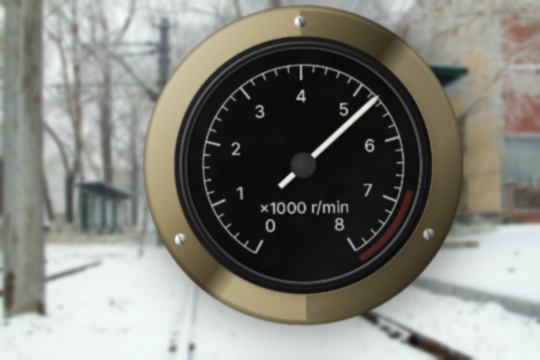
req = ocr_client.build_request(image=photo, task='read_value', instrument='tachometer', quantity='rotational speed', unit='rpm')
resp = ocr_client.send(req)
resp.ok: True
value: 5300 rpm
